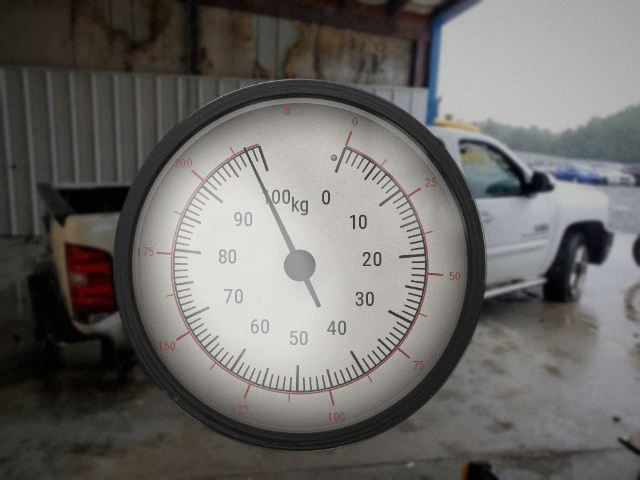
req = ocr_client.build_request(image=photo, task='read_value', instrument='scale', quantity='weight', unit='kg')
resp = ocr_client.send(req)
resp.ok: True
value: 98 kg
